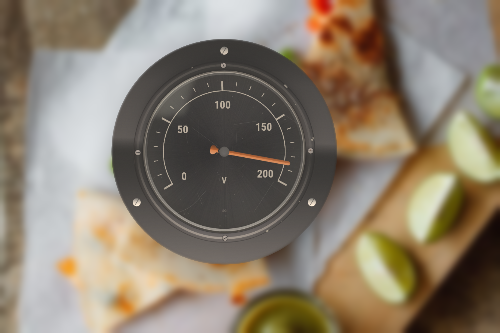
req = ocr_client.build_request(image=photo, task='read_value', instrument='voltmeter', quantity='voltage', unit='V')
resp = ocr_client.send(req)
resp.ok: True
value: 185 V
